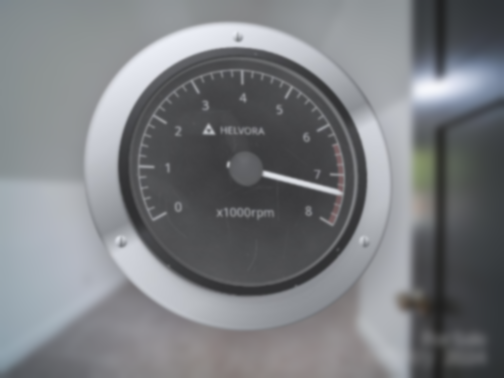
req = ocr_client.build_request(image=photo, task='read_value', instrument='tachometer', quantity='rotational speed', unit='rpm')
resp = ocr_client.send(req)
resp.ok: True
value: 7400 rpm
